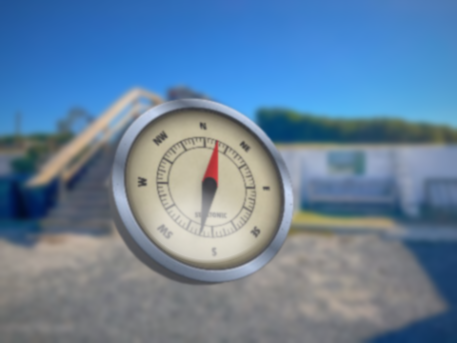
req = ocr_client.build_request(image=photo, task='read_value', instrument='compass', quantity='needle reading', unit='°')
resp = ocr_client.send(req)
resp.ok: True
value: 15 °
